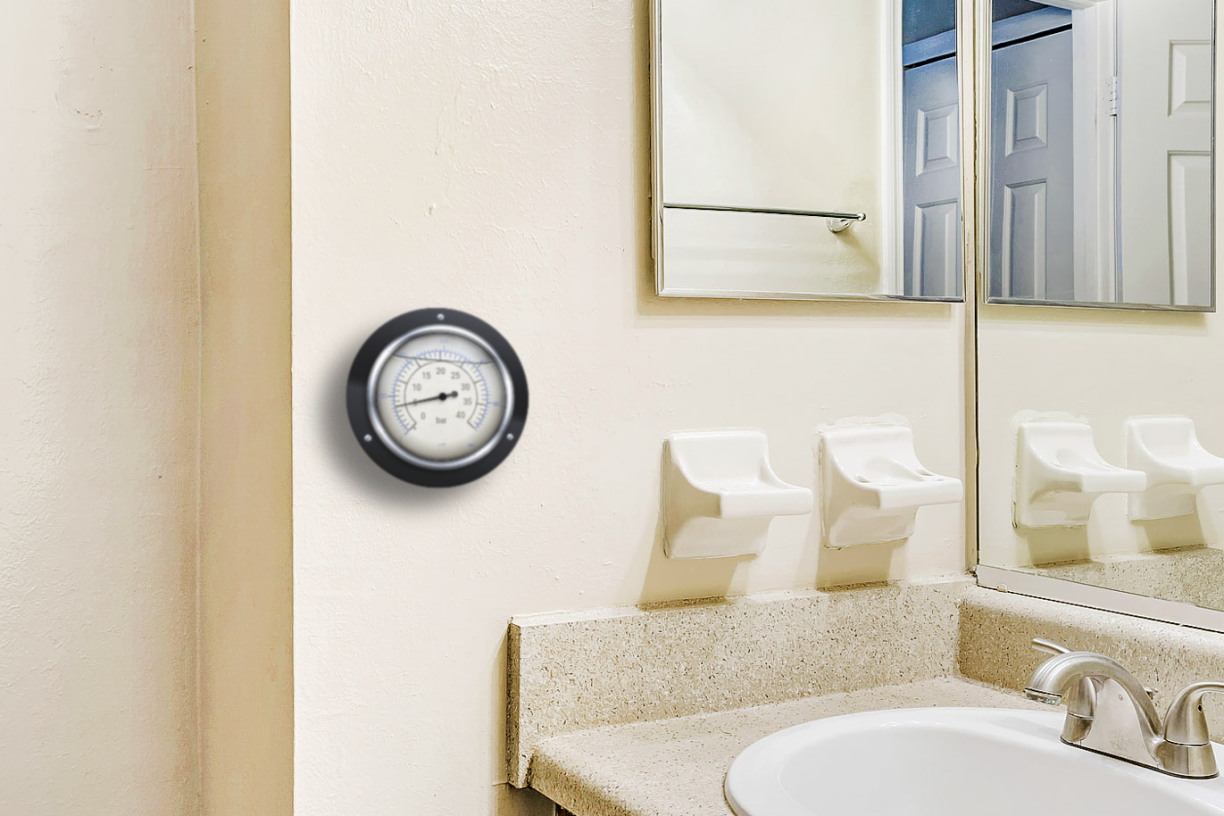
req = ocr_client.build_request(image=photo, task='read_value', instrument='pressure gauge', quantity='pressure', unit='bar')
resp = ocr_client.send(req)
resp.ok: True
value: 5 bar
